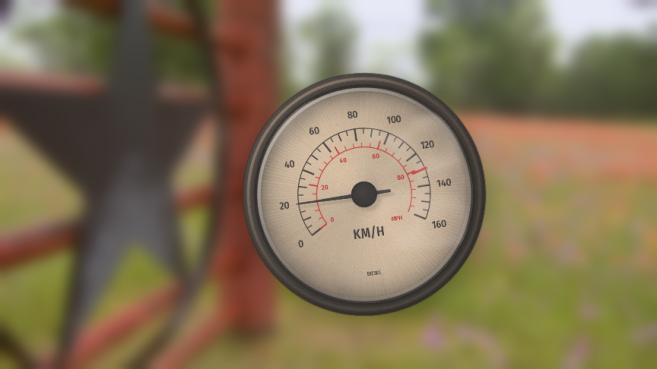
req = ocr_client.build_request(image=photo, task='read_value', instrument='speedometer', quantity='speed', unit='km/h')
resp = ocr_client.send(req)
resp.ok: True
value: 20 km/h
